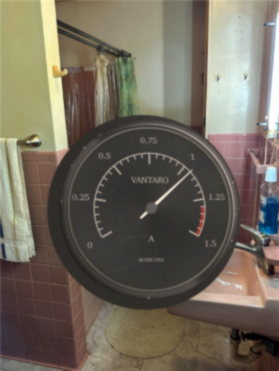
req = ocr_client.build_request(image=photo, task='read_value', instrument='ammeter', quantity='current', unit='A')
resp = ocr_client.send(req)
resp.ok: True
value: 1.05 A
